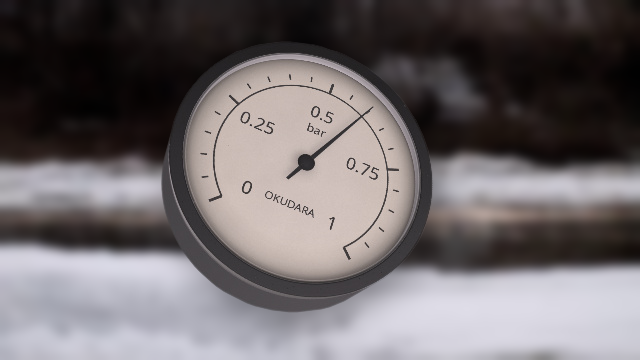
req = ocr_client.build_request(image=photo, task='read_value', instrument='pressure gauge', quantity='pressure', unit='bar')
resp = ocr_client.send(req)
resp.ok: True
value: 0.6 bar
